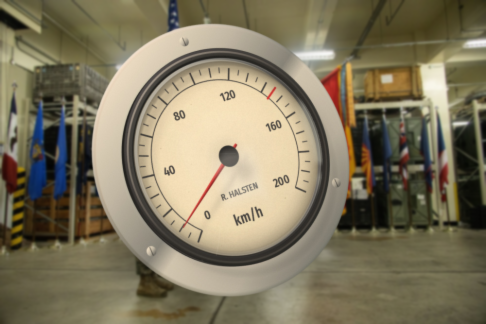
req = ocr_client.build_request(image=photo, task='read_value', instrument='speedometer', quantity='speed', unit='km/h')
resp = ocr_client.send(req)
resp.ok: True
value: 10 km/h
